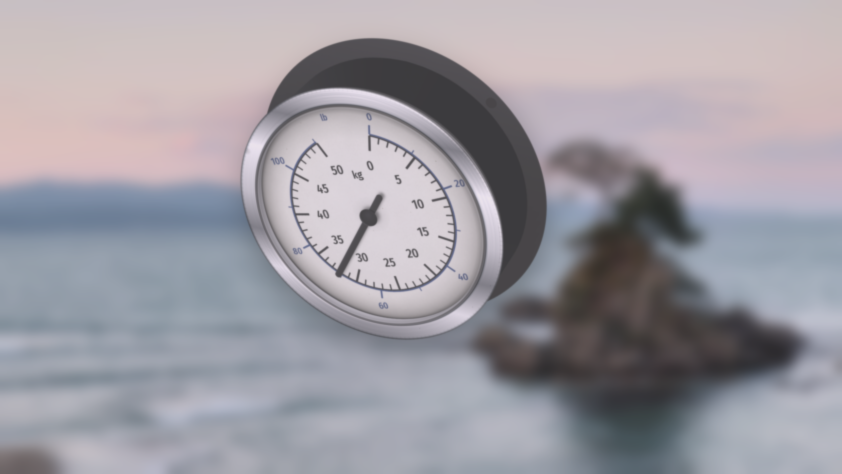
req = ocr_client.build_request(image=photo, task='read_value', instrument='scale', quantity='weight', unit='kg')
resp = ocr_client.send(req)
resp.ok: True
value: 32 kg
